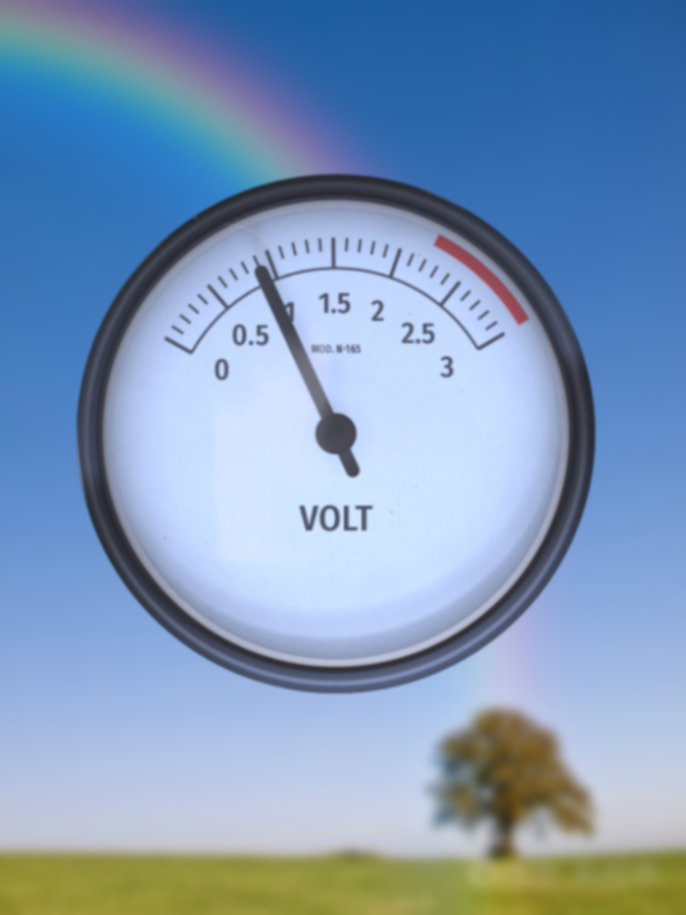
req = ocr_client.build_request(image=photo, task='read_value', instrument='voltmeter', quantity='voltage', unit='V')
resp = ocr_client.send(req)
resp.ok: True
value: 0.9 V
